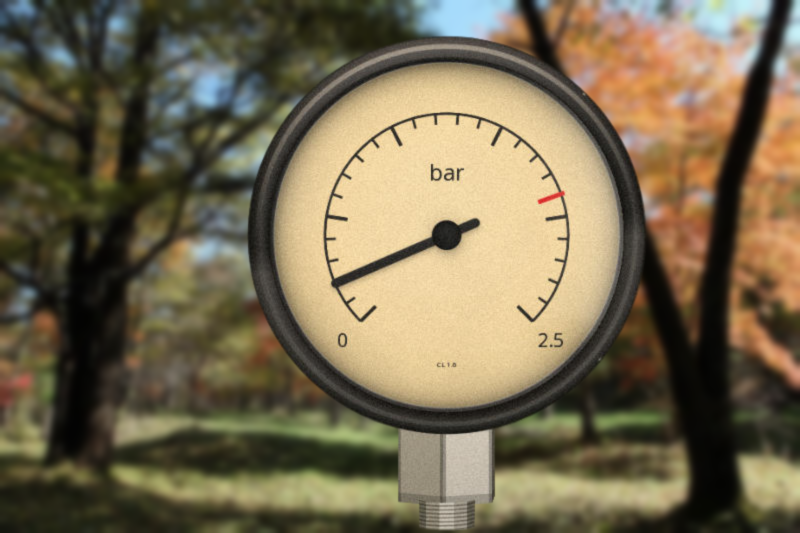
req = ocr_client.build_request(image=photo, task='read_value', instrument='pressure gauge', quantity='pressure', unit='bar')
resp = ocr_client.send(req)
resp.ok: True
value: 0.2 bar
